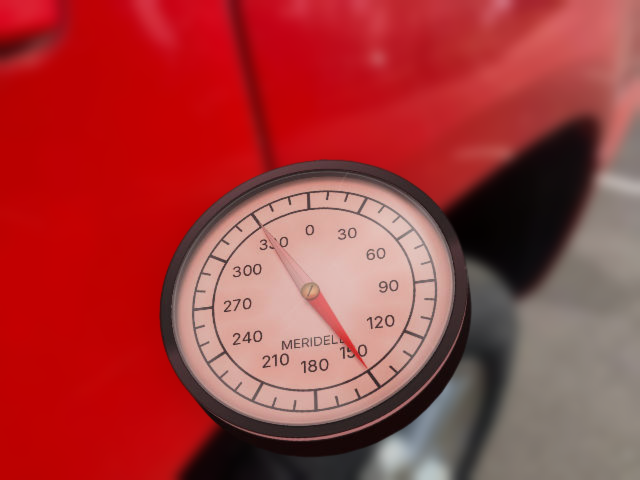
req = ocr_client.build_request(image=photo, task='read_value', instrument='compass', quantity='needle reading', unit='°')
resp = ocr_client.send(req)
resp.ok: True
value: 150 °
